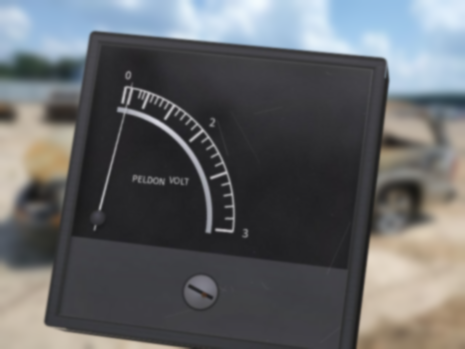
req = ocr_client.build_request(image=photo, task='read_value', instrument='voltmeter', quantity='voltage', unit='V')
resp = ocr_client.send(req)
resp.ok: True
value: 0.5 V
